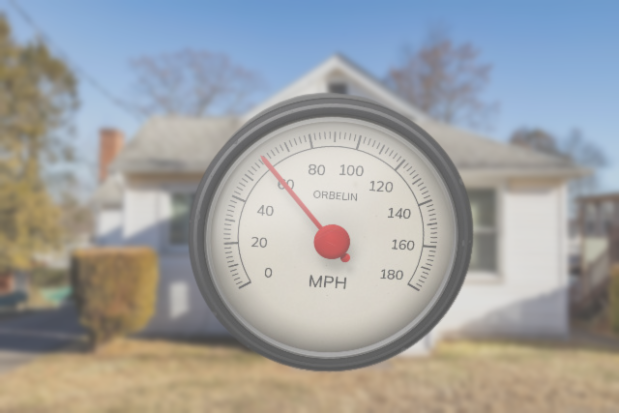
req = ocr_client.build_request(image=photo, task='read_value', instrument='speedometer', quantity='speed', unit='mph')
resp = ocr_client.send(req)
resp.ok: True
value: 60 mph
